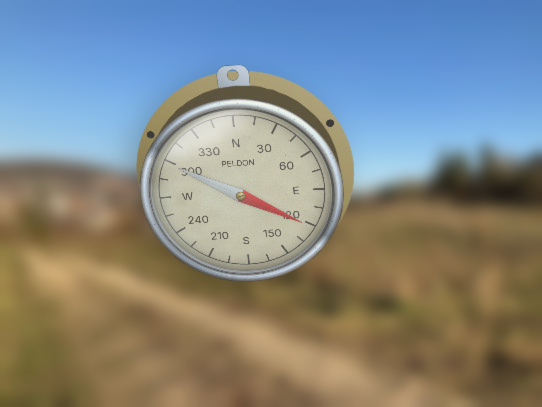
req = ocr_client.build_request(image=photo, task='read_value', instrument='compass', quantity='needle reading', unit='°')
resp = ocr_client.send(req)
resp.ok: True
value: 120 °
